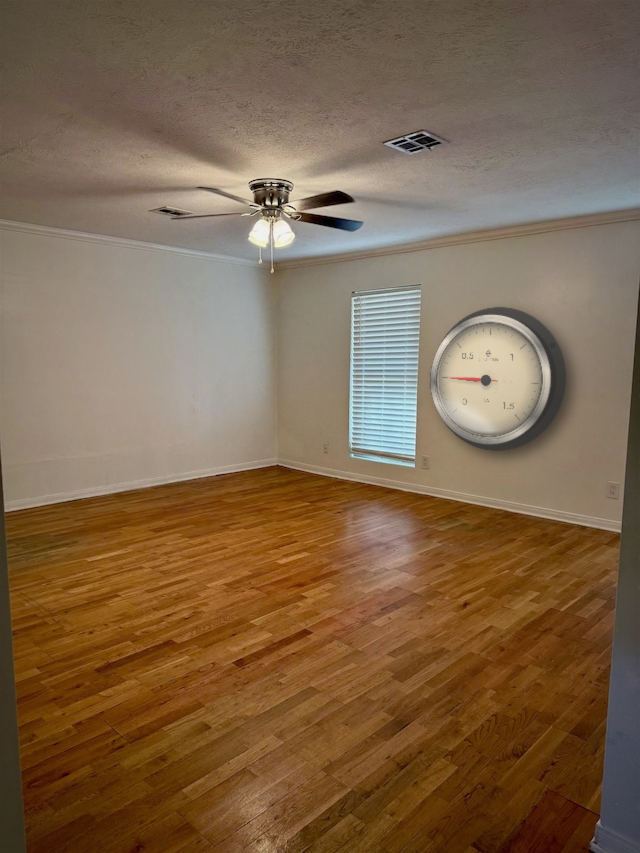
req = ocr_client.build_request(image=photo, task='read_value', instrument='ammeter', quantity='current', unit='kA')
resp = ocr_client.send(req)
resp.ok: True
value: 0.25 kA
